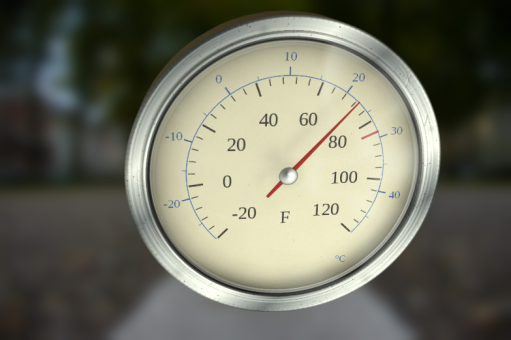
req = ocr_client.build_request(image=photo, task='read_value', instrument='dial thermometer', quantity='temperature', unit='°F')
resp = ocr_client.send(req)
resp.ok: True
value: 72 °F
